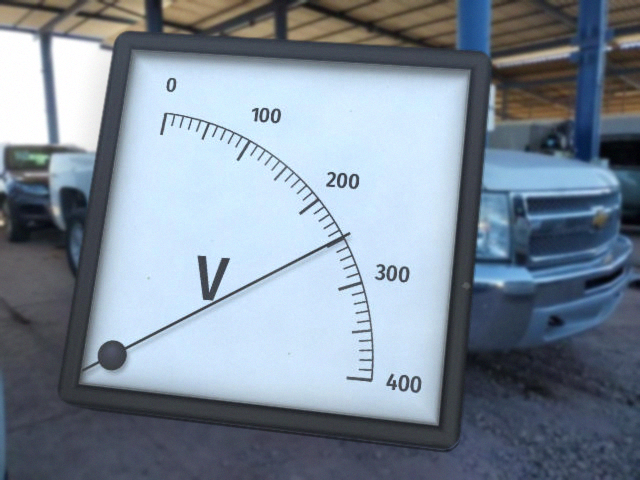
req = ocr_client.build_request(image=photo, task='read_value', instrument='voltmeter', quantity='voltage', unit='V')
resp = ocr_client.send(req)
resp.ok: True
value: 250 V
